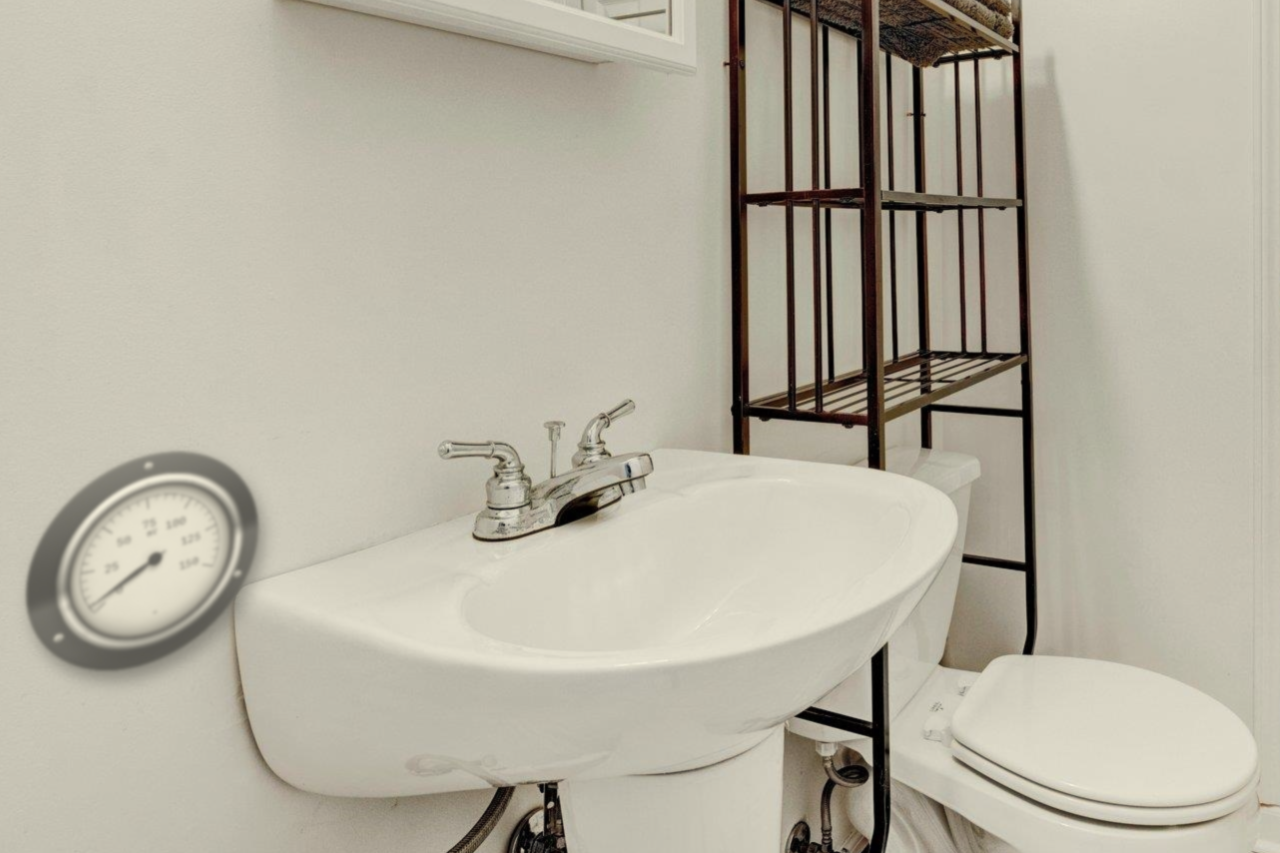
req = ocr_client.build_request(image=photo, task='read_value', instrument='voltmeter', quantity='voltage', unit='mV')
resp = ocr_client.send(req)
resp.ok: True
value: 5 mV
